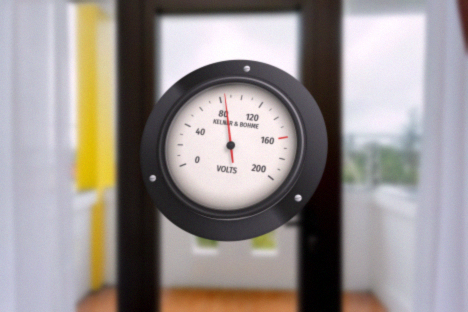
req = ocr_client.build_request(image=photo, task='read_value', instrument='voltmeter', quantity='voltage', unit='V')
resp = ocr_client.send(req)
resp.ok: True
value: 85 V
